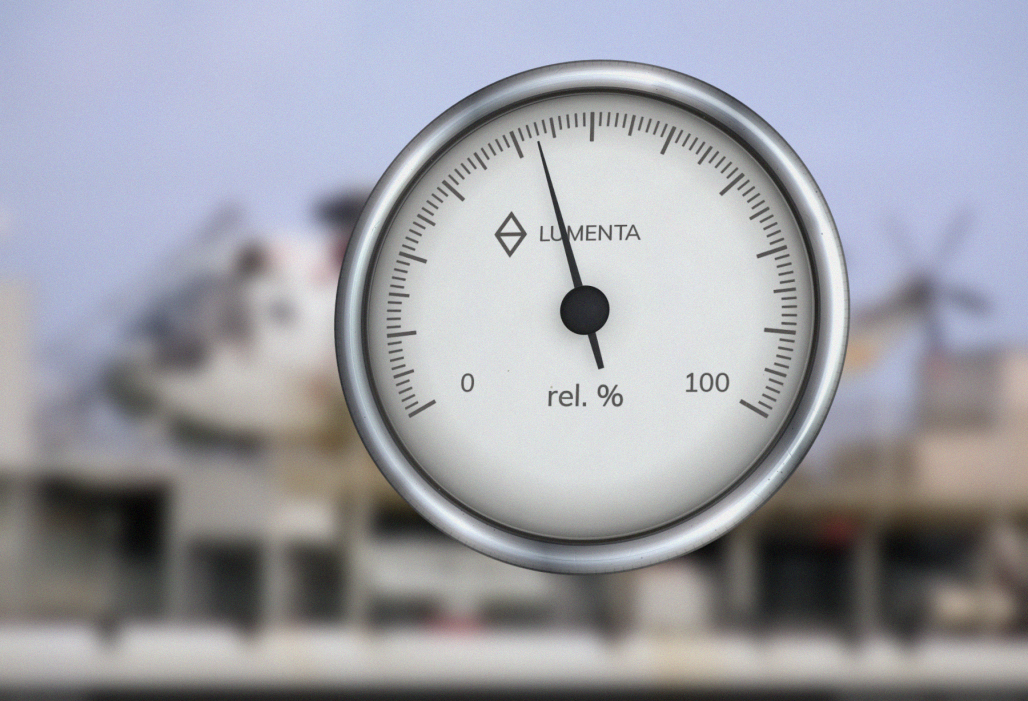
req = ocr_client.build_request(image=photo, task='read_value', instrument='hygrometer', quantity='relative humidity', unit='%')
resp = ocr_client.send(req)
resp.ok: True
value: 43 %
